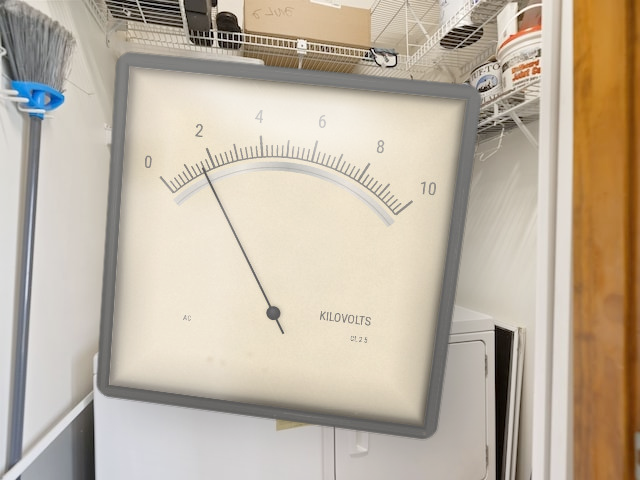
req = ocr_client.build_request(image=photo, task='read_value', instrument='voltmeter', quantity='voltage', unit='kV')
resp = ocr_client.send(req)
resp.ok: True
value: 1.6 kV
